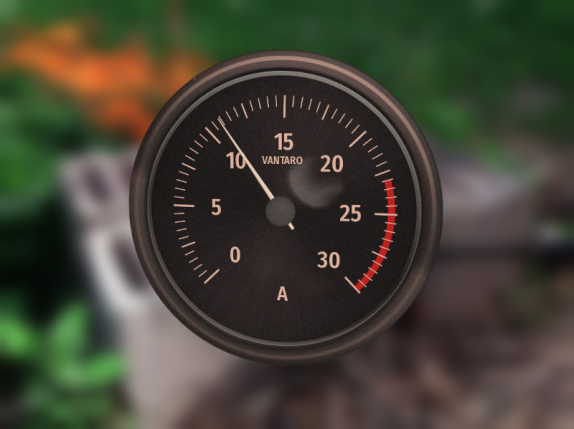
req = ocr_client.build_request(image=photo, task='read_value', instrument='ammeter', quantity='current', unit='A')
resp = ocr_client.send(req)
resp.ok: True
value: 11 A
